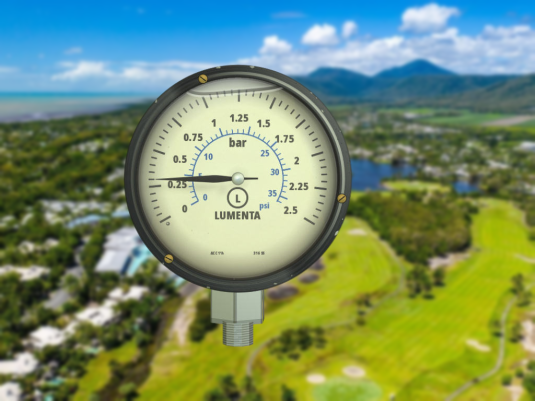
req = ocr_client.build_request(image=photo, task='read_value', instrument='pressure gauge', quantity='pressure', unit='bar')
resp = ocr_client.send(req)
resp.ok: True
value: 0.3 bar
